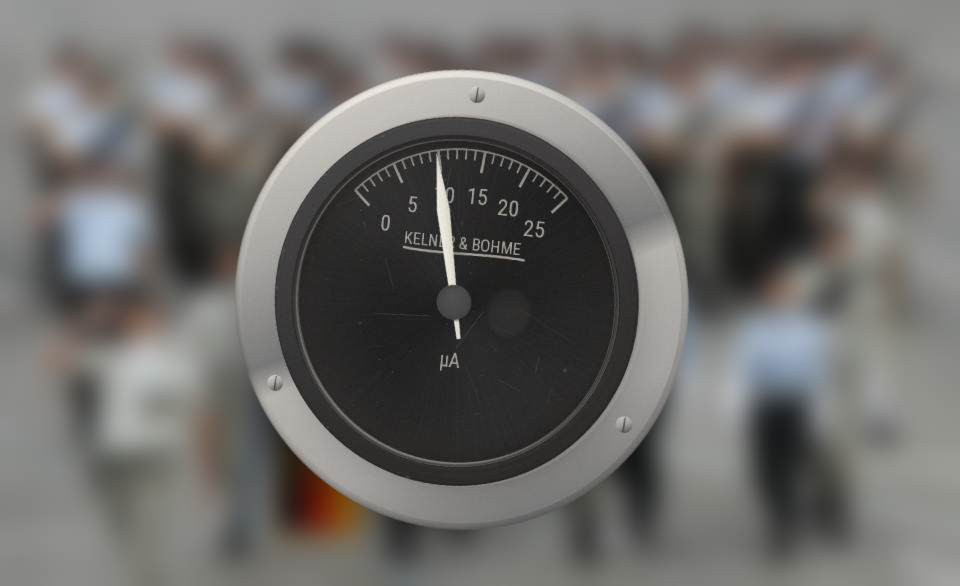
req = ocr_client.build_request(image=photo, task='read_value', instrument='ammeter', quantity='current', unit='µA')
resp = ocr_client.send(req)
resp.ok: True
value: 10 µA
